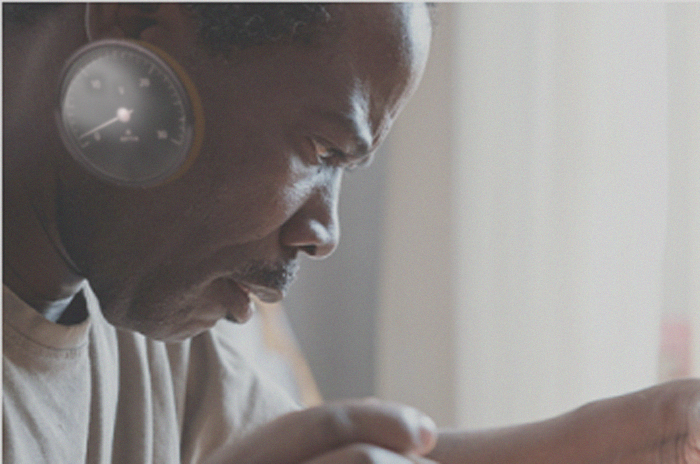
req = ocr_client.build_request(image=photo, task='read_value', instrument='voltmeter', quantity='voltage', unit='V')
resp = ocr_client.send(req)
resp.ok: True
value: 1 V
